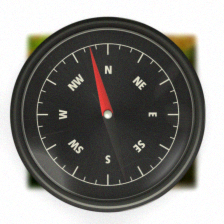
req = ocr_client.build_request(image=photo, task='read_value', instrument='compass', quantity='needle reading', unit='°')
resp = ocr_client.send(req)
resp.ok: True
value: 345 °
